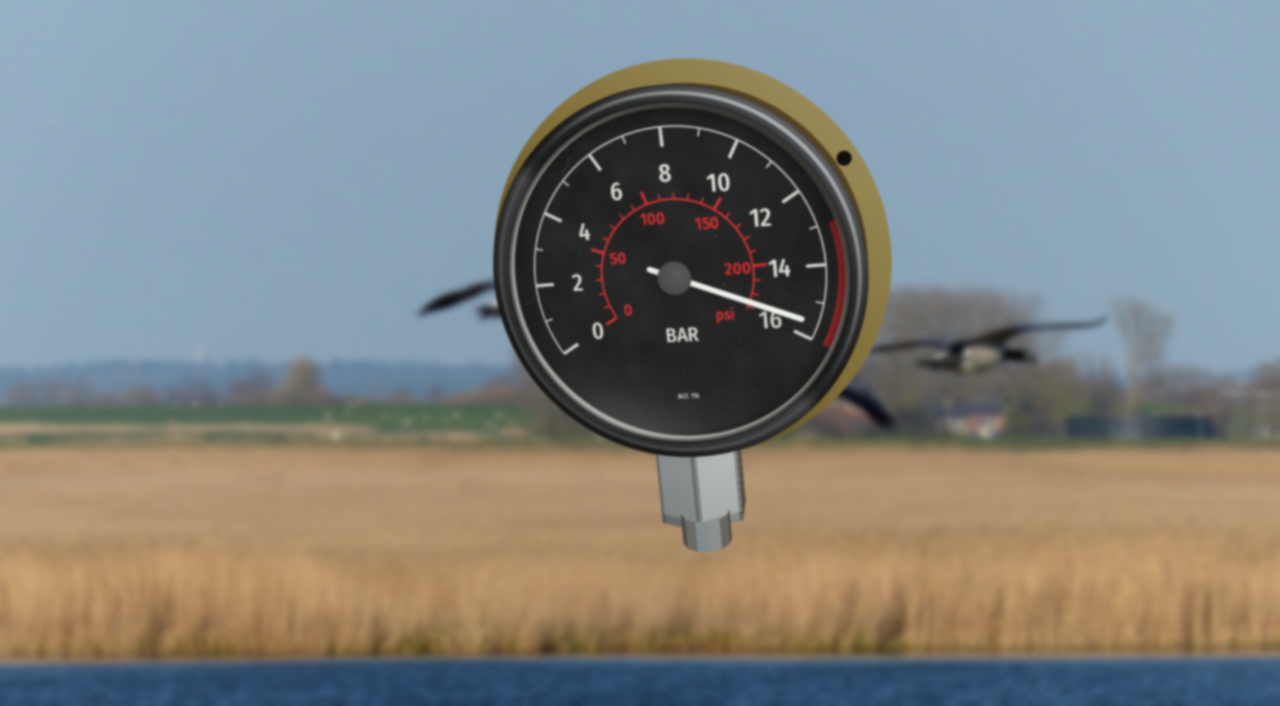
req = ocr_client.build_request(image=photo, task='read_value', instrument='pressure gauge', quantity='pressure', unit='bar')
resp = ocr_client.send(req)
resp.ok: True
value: 15.5 bar
